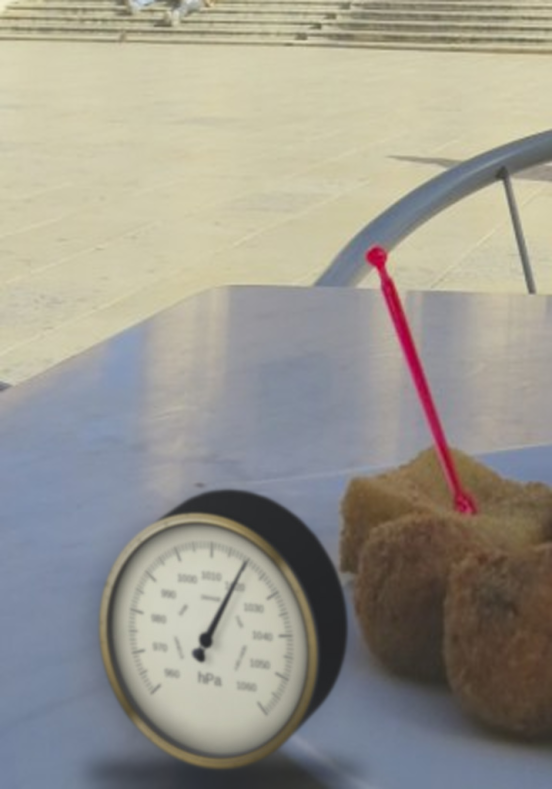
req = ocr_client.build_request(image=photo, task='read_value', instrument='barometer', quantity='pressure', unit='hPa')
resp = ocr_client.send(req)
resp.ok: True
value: 1020 hPa
